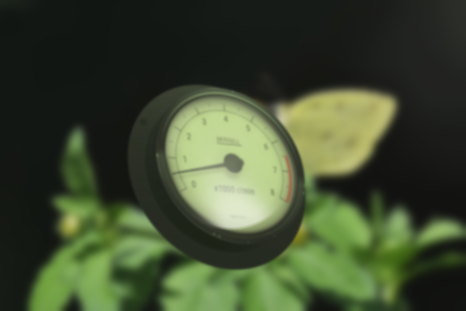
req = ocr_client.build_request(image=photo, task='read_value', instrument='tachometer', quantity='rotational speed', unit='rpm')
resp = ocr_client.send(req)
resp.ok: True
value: 500 rpm
